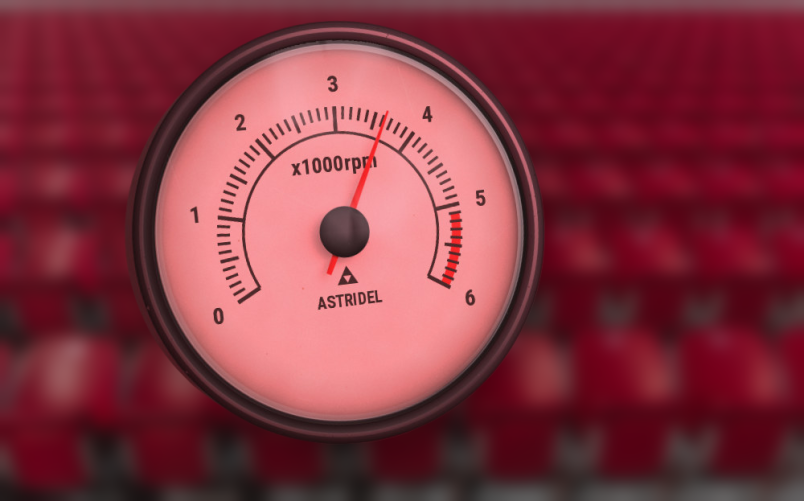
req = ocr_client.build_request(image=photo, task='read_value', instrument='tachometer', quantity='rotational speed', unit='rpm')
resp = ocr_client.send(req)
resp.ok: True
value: 3600 rpm
